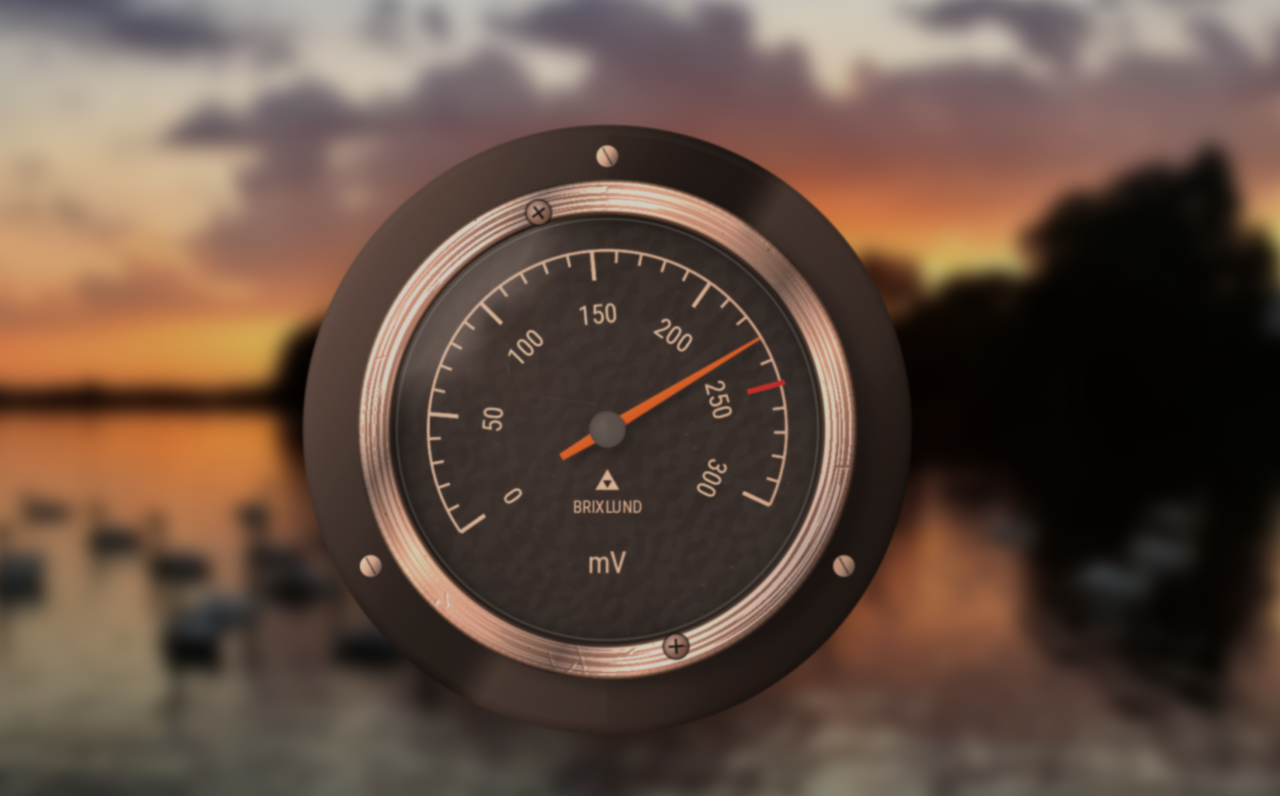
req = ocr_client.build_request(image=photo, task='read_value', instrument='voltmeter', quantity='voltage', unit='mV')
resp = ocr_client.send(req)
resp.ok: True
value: 230 mV
